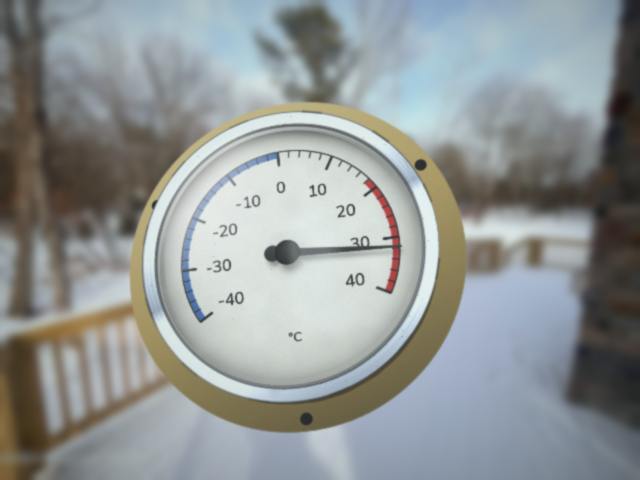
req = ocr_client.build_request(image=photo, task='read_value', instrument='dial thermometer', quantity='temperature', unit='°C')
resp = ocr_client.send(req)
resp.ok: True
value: 32 °C
